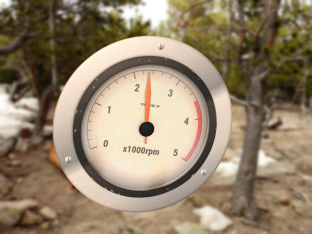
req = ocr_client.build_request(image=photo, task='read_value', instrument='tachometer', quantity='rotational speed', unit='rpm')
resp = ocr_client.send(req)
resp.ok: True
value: 2300 rpm
